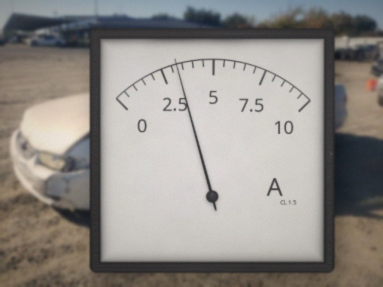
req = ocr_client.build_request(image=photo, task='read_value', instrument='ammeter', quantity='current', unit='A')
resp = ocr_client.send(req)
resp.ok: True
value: 3.25 A
